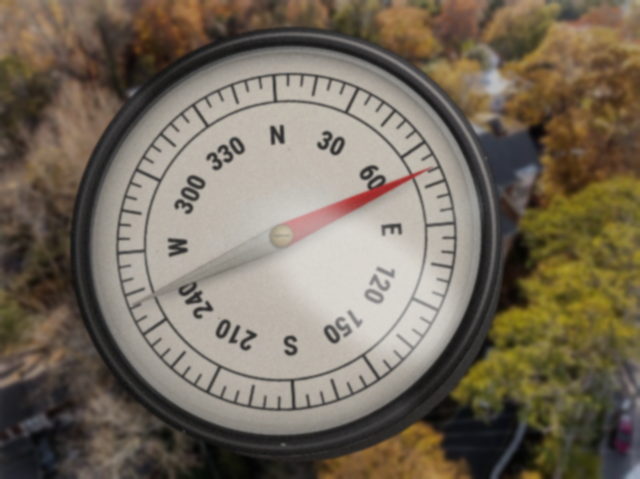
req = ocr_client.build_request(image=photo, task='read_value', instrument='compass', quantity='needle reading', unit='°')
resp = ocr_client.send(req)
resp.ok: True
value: 70 °
